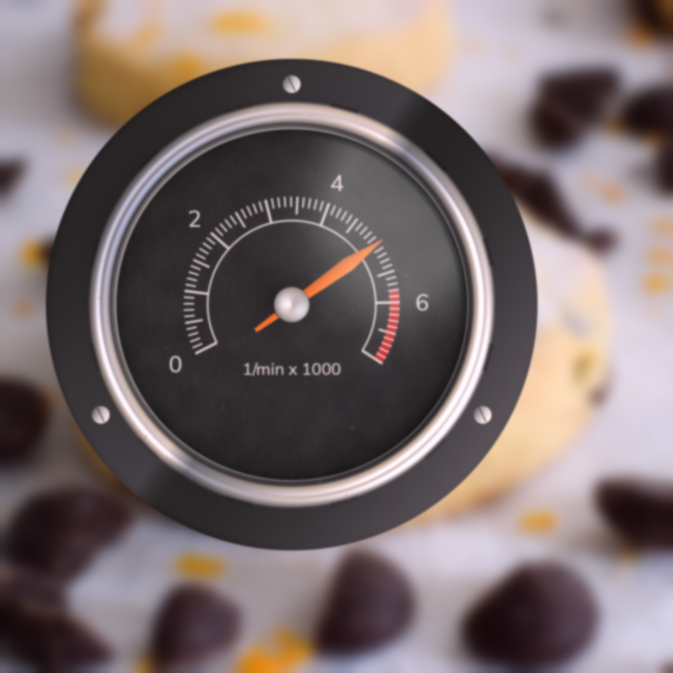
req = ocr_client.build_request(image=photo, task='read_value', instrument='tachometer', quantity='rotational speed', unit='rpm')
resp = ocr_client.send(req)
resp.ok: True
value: 5000 rpm
